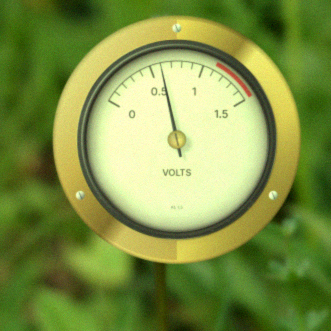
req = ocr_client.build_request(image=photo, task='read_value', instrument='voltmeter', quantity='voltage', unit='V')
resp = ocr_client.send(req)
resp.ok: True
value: 0.6 V
